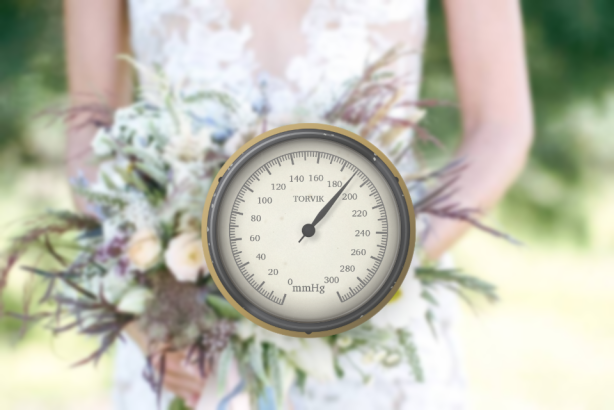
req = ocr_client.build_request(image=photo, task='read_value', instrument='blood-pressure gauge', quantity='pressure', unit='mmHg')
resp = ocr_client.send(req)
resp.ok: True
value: 190 mmHg
